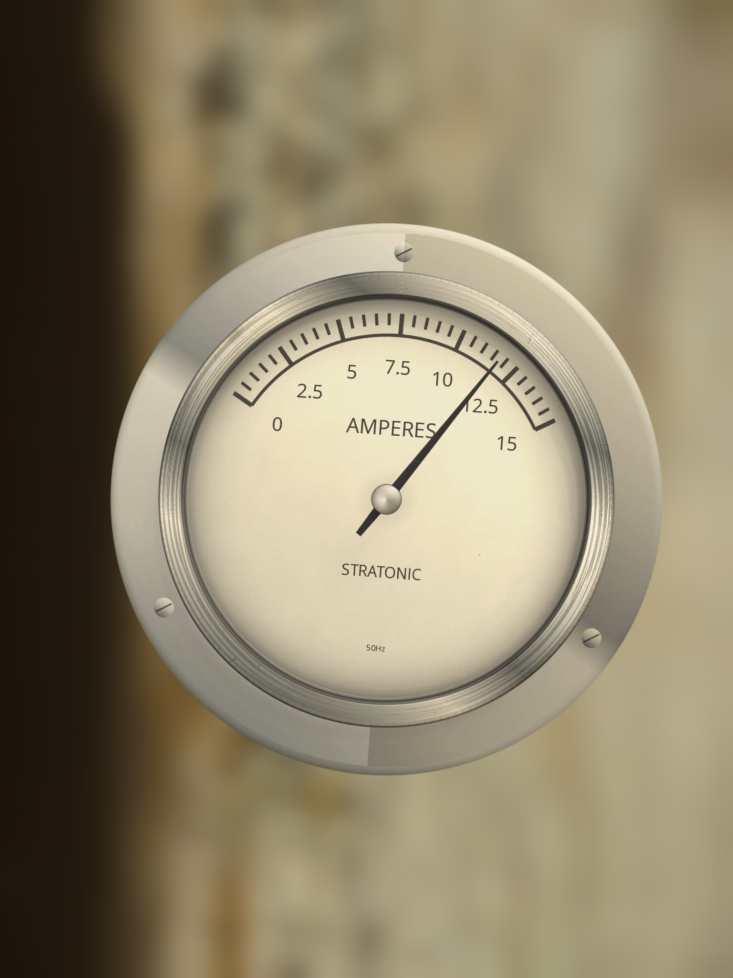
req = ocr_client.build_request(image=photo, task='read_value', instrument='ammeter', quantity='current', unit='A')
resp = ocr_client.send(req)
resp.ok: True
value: 11.75 A
